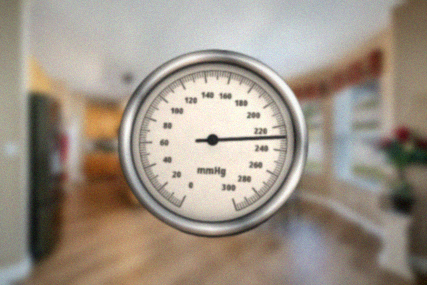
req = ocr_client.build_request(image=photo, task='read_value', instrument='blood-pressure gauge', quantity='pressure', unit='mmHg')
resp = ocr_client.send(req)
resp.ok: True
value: 230 mmHg
